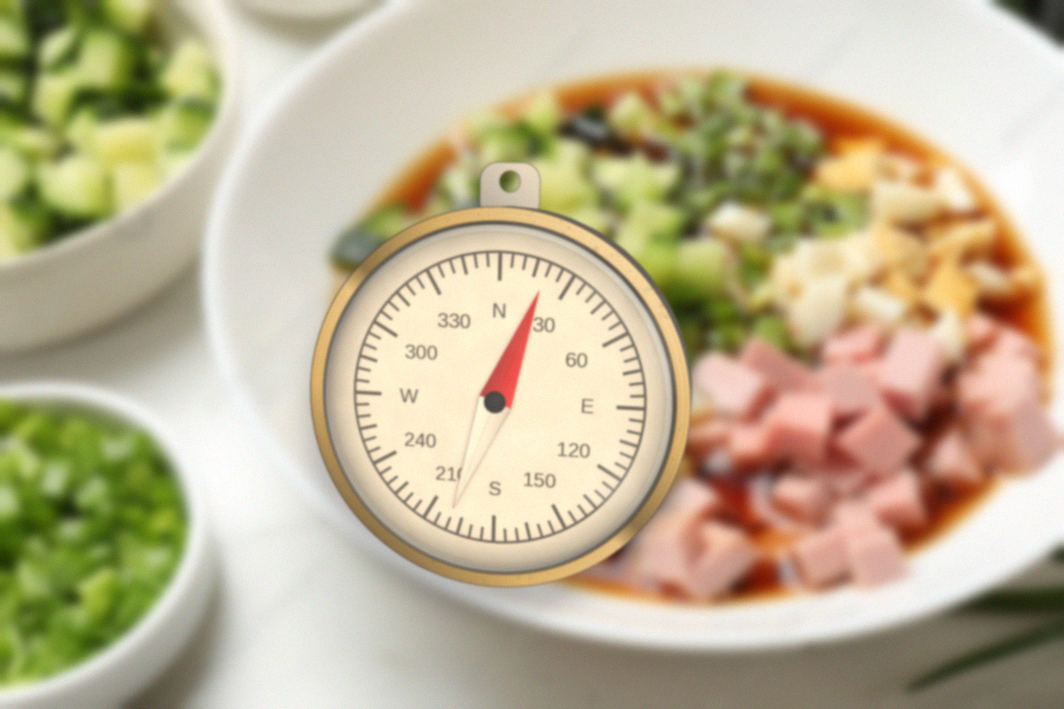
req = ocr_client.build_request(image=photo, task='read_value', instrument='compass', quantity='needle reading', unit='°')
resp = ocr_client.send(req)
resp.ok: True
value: 20 °
